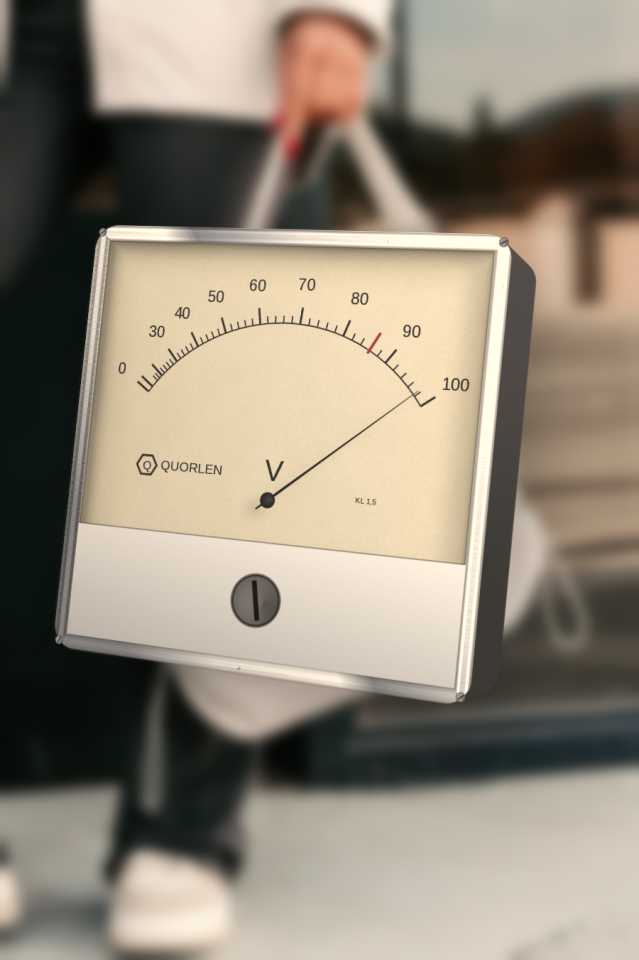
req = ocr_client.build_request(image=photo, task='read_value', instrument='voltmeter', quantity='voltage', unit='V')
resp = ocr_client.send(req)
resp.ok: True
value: 98 V
